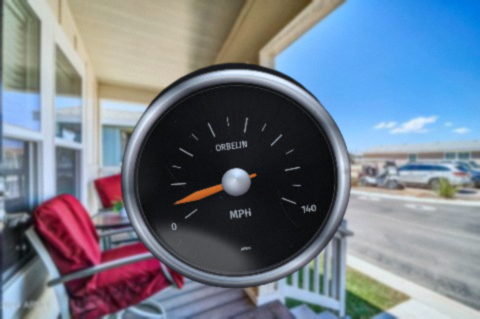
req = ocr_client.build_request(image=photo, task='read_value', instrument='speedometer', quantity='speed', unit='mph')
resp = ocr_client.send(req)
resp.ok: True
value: 10 mph
